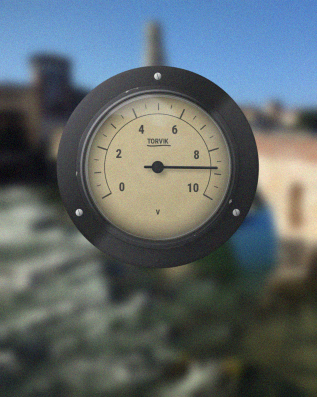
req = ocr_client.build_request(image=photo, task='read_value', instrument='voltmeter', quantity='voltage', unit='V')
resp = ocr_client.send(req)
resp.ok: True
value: 8.75 V
